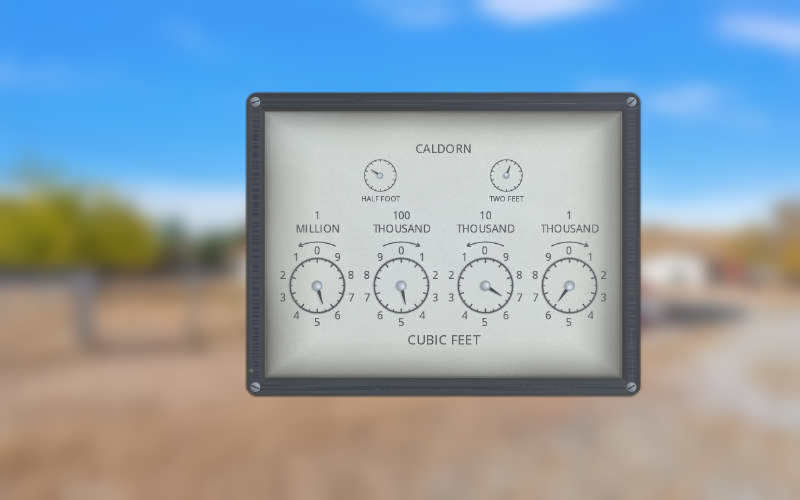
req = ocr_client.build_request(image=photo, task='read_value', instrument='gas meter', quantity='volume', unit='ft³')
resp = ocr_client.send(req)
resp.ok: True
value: 546600 ft³
